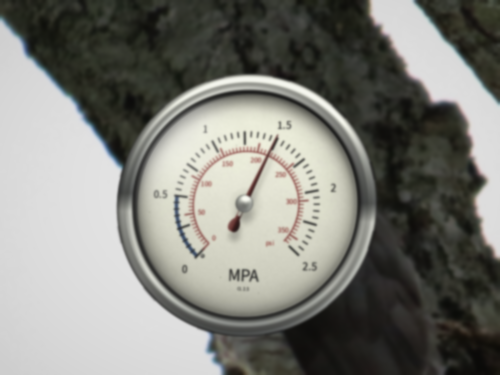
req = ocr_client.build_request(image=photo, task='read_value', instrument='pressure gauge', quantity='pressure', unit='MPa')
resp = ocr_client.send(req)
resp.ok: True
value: 1.5 MPa
